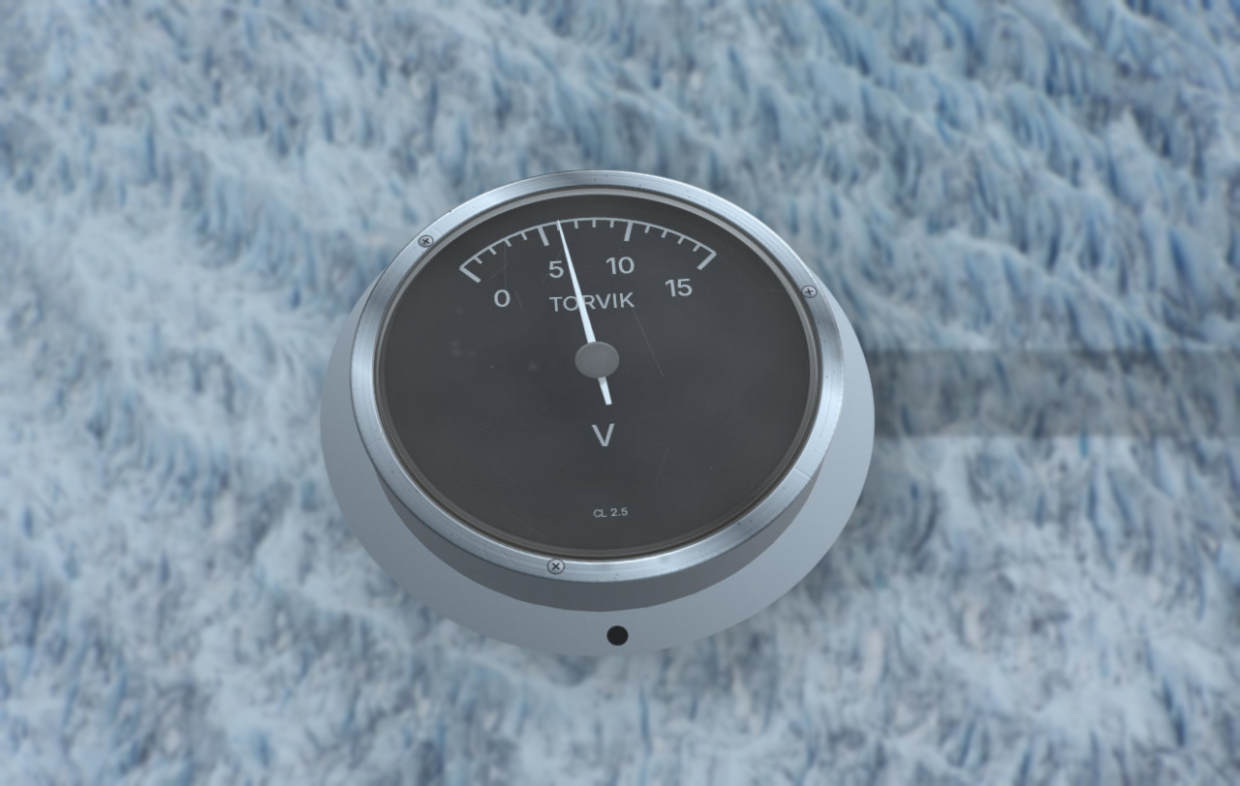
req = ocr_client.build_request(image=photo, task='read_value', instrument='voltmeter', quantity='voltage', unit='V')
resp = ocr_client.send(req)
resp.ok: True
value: 6 V
